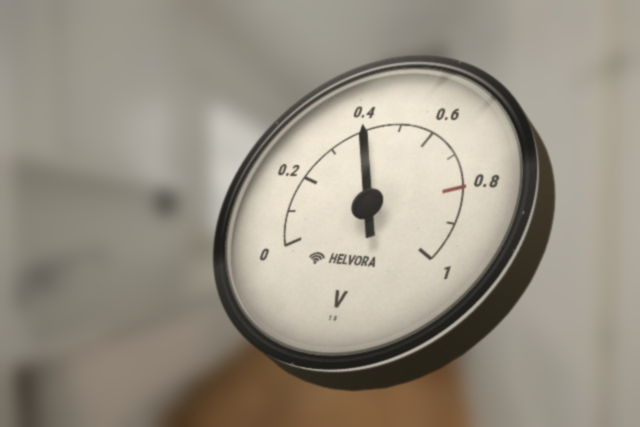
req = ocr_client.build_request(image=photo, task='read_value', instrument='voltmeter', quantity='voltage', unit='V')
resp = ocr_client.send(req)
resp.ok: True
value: 0.4 V
